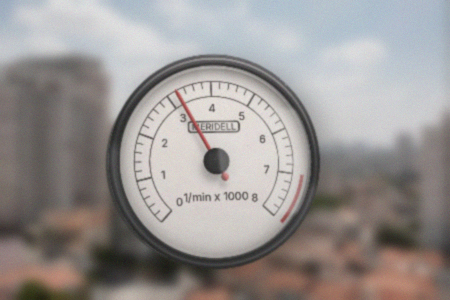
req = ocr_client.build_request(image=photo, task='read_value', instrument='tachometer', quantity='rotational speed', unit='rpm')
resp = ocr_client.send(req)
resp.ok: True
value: 3200 rpm
